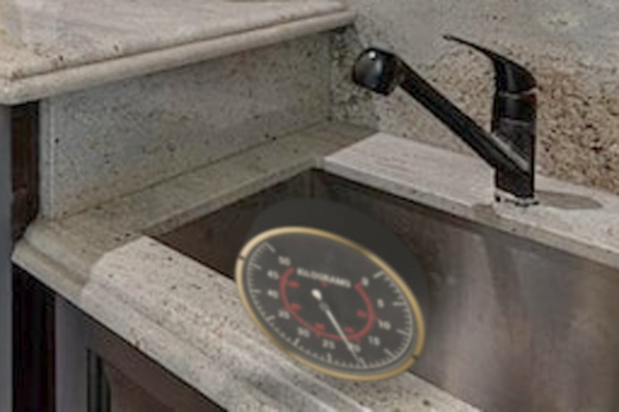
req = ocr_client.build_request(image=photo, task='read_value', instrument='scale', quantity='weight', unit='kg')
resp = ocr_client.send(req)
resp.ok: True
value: 20 kg
